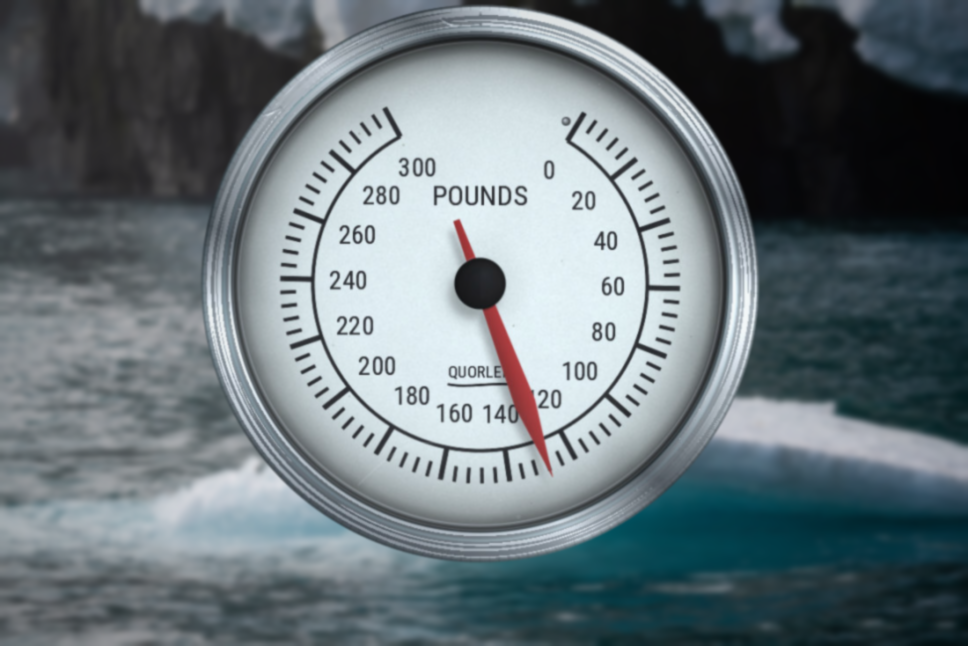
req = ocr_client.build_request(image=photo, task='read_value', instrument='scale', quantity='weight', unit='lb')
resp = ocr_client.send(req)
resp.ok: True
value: 128 lb
